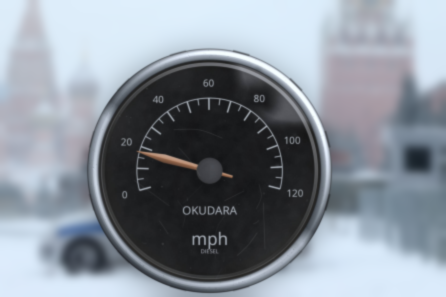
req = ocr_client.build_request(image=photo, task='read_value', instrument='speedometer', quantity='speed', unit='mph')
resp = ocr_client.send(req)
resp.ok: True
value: 17.5 mph
